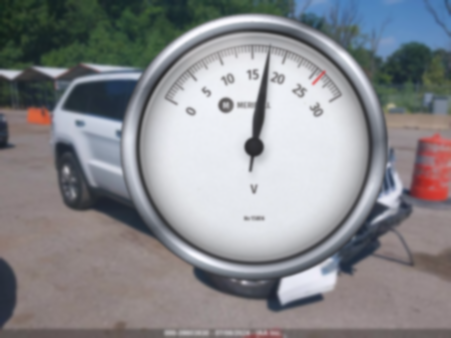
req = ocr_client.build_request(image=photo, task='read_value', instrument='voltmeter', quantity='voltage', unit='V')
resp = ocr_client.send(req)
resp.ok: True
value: 17.5 V
